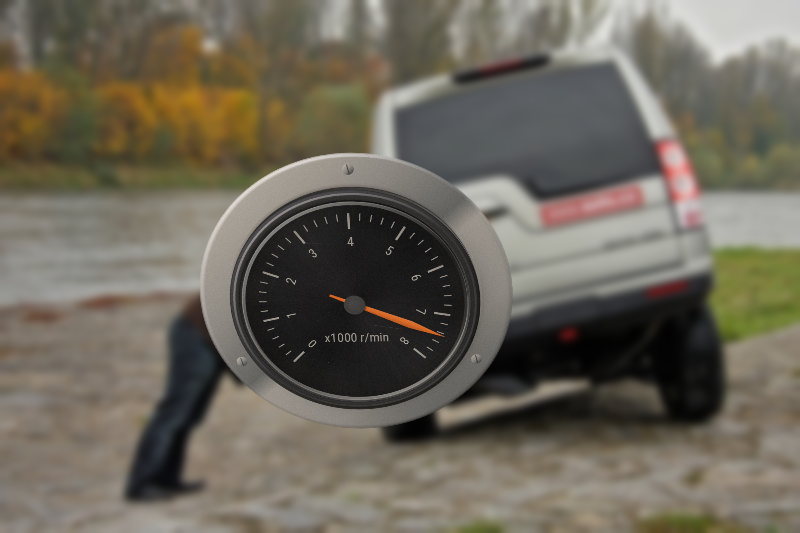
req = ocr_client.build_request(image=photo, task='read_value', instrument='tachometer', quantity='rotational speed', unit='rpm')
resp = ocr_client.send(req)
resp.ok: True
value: 7400 rpm
